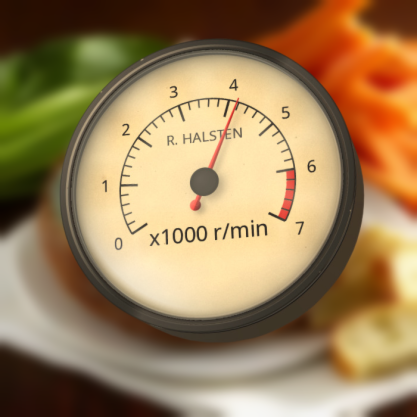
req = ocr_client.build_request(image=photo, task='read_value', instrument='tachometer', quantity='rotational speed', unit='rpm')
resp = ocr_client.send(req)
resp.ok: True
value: 4200 rpm
